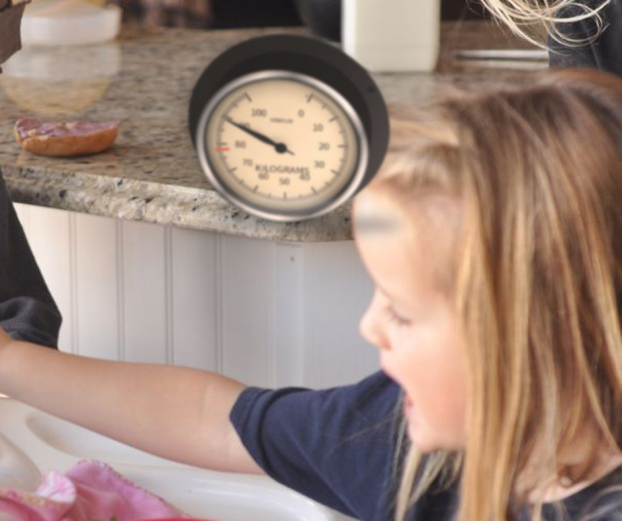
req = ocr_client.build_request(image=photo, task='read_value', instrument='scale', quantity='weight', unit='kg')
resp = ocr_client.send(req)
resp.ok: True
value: 90 kg
